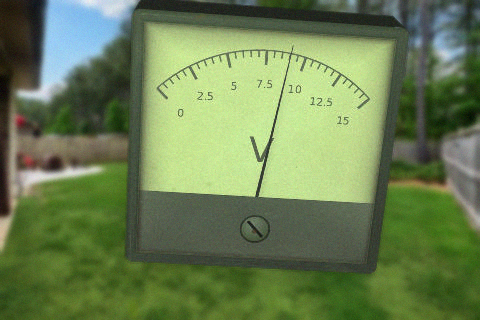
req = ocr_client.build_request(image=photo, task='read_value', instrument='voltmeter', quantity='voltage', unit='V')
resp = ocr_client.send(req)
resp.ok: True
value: 9 V
